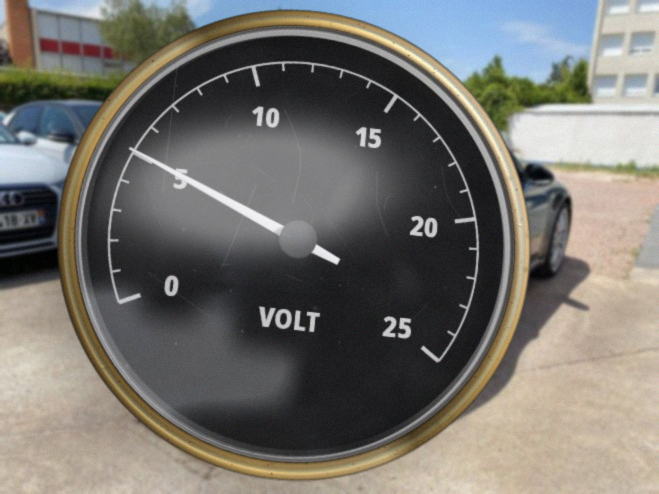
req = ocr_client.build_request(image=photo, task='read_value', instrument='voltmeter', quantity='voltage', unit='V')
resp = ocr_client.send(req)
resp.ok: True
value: 5 V
